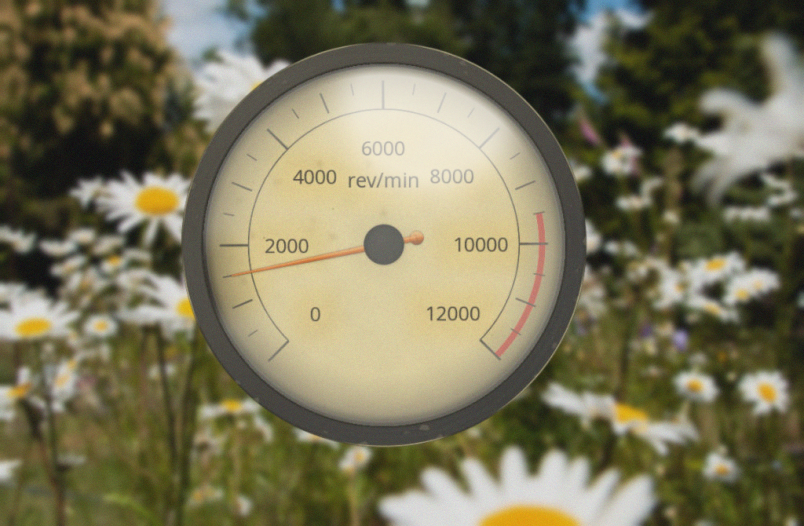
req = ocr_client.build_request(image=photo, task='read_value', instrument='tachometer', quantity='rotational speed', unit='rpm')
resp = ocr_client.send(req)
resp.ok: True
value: 1500 rpm
